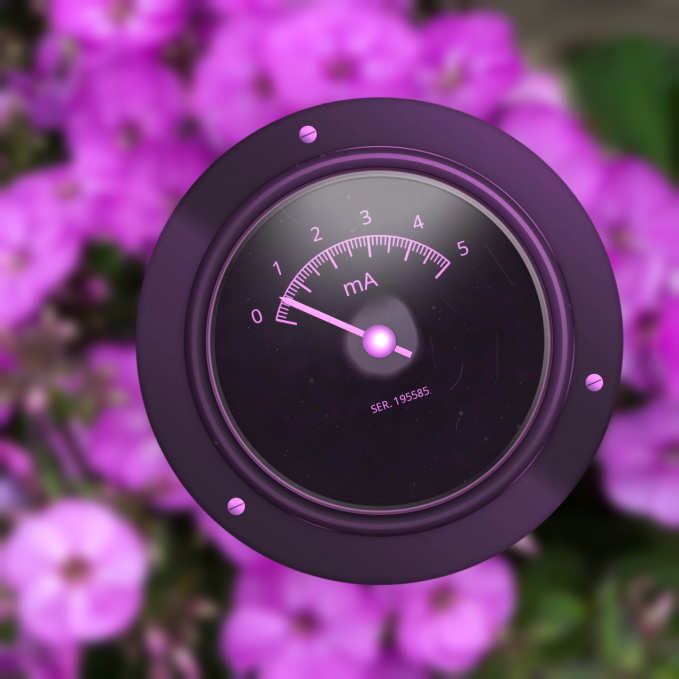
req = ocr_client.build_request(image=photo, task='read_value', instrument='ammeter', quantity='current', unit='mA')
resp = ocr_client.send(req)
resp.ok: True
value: 0.5 mA
